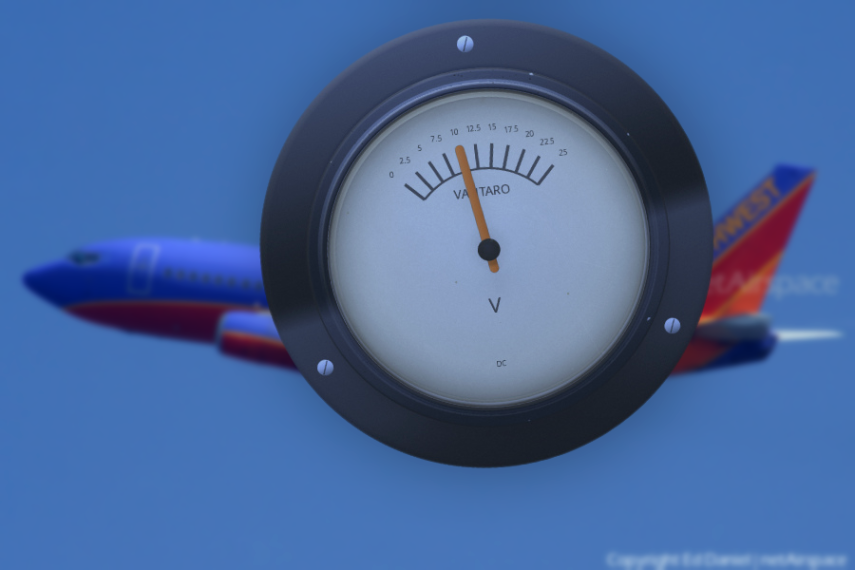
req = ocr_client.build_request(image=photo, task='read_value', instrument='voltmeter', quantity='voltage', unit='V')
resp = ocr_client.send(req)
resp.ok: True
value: 10 V
